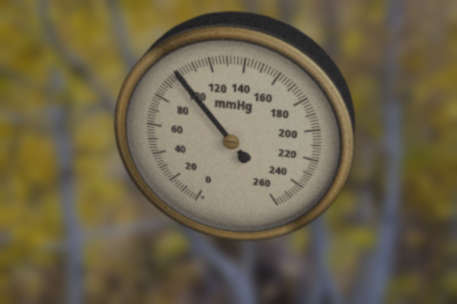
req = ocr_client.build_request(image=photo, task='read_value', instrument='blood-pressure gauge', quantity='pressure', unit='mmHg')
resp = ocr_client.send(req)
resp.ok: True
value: 100 mmHg
